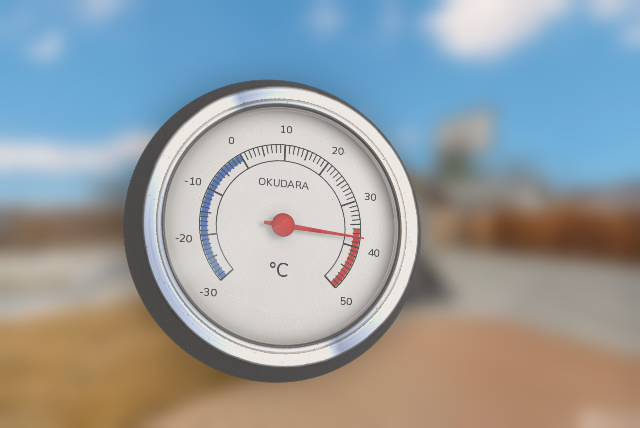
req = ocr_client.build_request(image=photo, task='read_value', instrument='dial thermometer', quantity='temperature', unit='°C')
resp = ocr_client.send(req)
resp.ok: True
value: 38 °C
